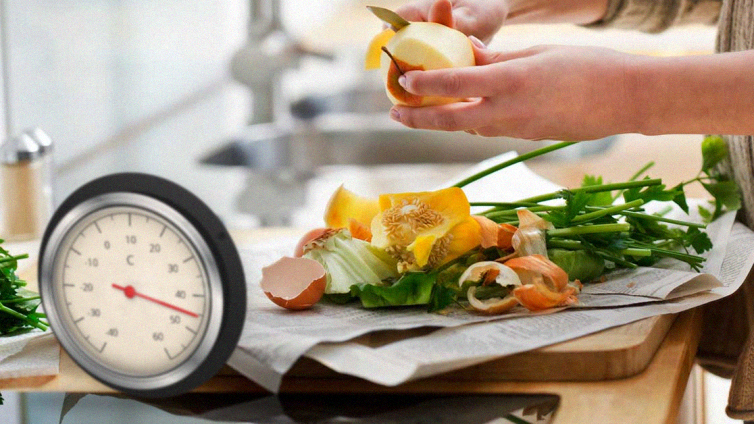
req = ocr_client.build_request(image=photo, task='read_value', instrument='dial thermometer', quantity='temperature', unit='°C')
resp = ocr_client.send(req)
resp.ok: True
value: 45 °C
